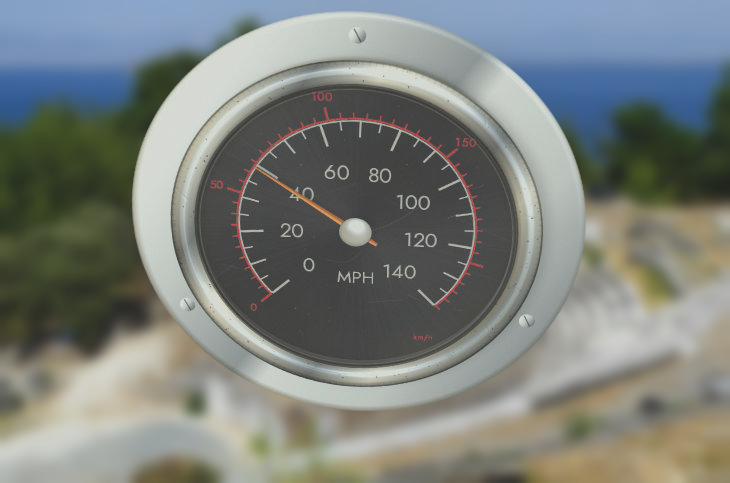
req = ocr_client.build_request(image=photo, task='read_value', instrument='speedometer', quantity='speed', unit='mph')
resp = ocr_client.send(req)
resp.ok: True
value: 40 mph
